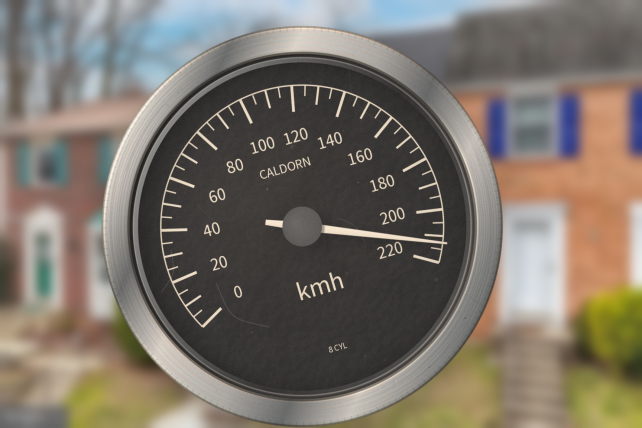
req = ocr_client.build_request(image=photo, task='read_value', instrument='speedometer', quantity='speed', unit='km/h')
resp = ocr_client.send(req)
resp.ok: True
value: 212.5 km/h
